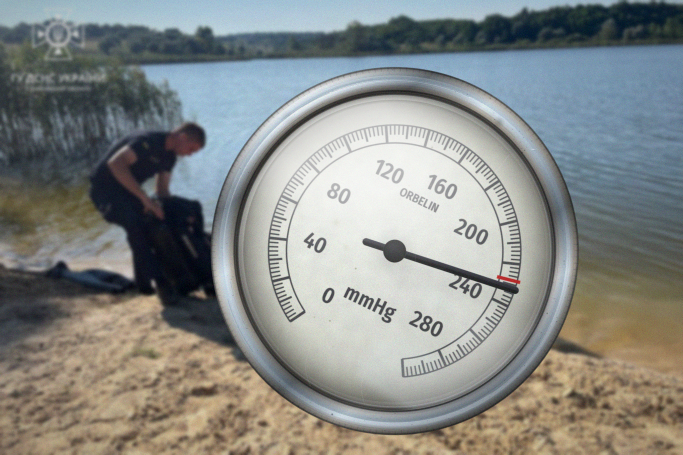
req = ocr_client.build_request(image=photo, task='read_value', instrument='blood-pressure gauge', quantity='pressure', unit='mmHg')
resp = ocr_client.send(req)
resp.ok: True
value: 232 mmHg
